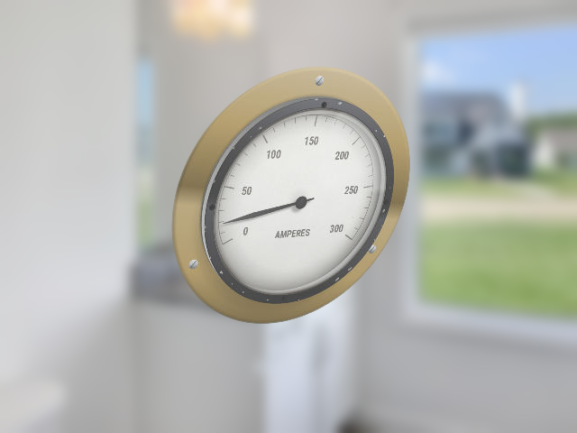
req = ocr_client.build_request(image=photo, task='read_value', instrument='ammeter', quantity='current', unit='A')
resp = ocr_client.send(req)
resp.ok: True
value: 20 A
